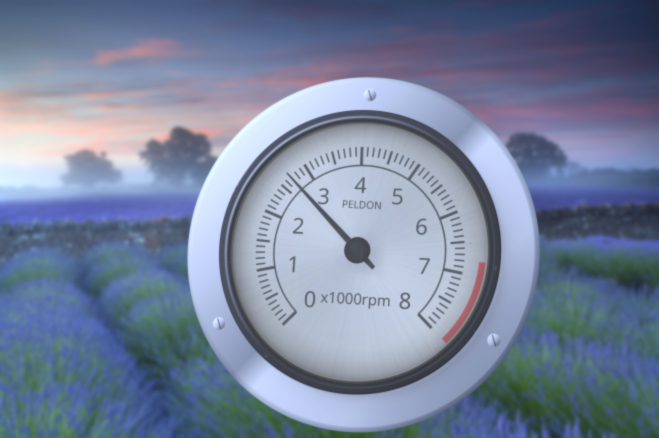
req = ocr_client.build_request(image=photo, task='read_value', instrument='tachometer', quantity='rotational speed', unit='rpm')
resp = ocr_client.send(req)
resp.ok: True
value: 2700 rpm
